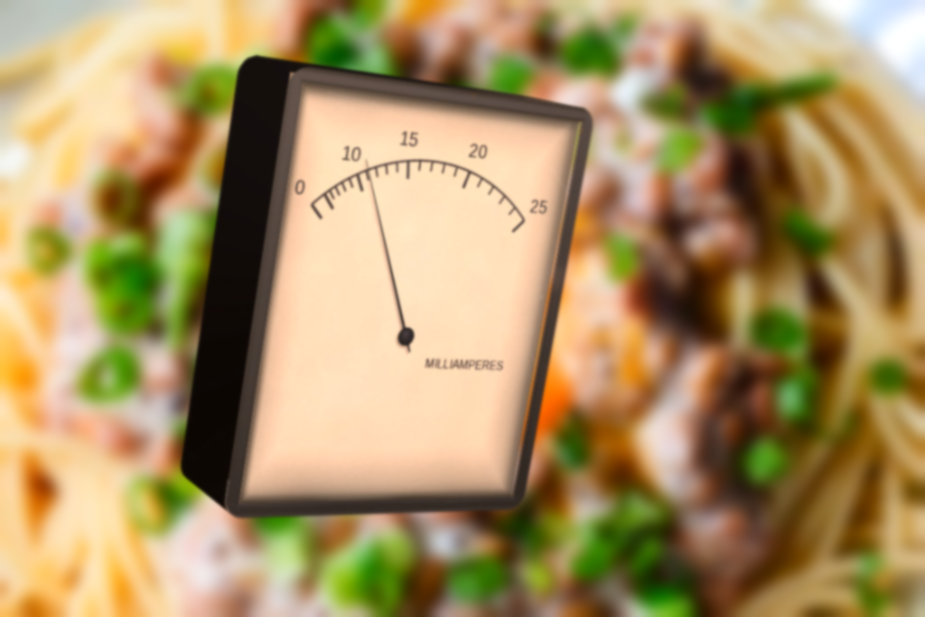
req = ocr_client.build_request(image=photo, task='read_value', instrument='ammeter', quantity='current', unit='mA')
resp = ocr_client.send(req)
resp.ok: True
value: 11 mA
